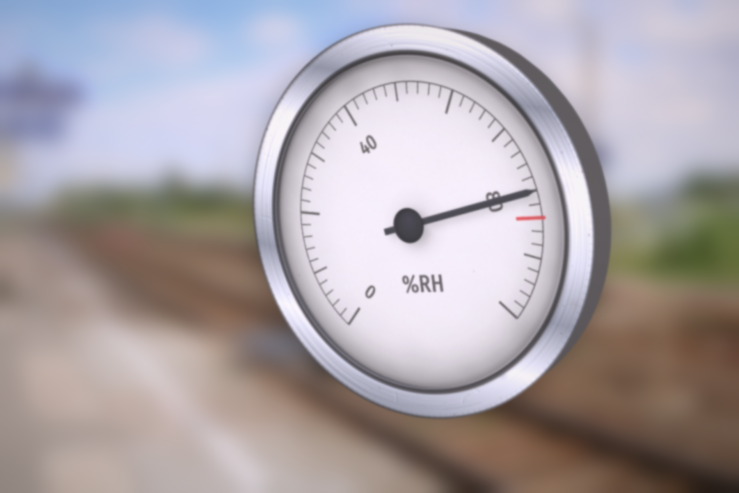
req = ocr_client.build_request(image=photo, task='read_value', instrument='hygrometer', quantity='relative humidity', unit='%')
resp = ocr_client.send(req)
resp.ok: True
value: 80 %
